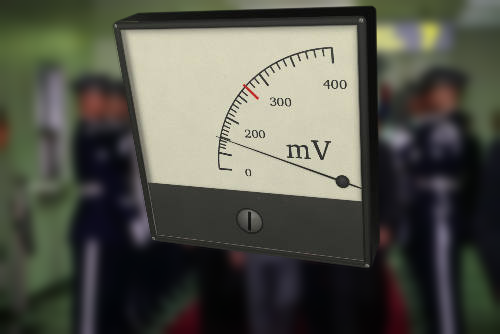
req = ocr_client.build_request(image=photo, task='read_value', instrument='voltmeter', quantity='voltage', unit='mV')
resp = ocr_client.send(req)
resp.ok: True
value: 150 mV
